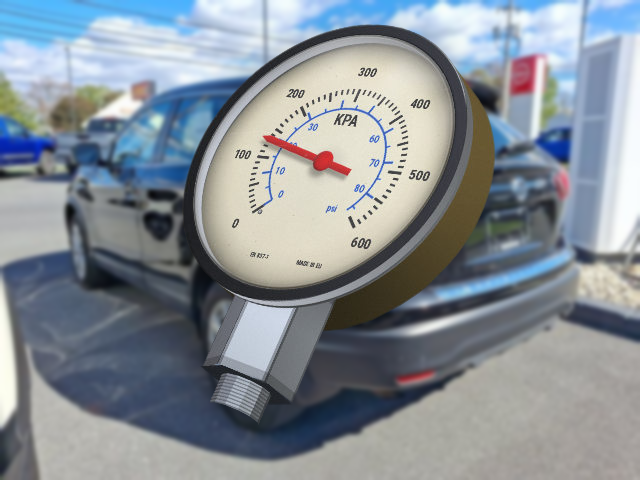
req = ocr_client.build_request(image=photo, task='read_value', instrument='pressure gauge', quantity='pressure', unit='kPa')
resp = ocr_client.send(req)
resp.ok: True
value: 130 kPa
